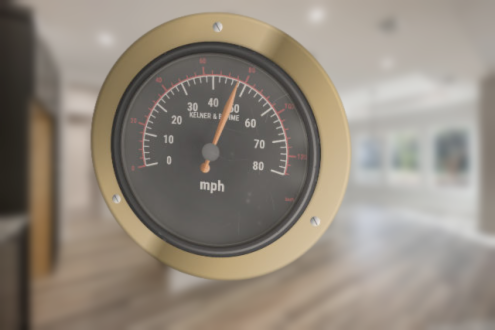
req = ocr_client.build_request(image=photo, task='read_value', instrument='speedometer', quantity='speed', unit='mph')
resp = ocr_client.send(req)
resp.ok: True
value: 48 mph
